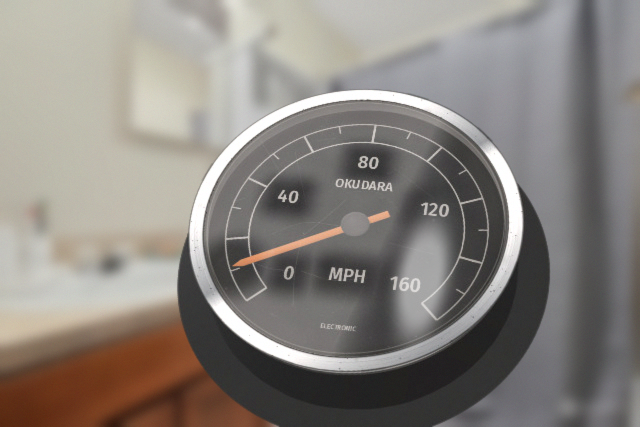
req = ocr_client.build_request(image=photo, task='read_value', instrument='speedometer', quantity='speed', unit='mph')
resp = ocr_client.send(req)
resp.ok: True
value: 10 mph
